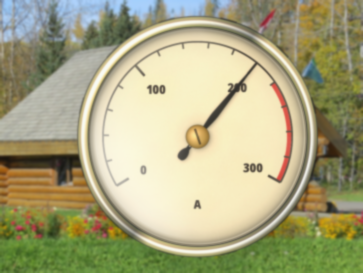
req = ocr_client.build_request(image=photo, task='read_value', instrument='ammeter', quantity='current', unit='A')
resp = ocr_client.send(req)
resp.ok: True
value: 200 A
